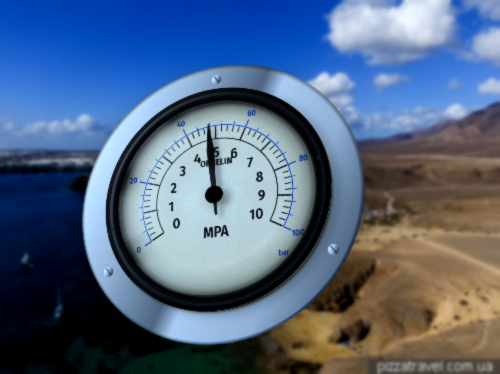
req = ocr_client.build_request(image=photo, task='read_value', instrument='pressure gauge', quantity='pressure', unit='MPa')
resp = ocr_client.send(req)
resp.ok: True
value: 4.8 MPa
